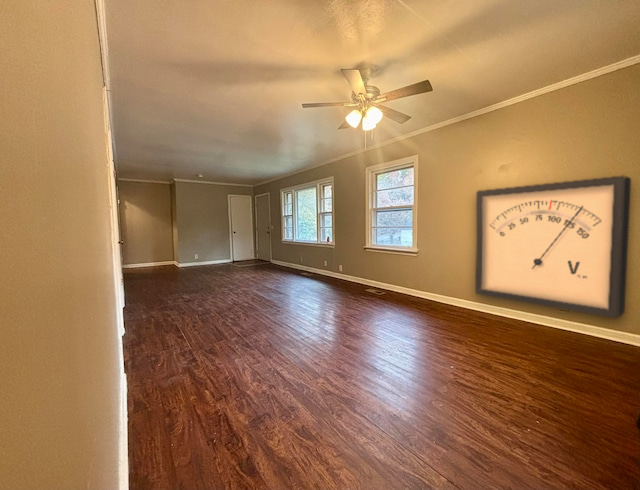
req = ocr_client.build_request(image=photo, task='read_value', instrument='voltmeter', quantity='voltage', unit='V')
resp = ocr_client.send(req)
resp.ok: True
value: 125 V
